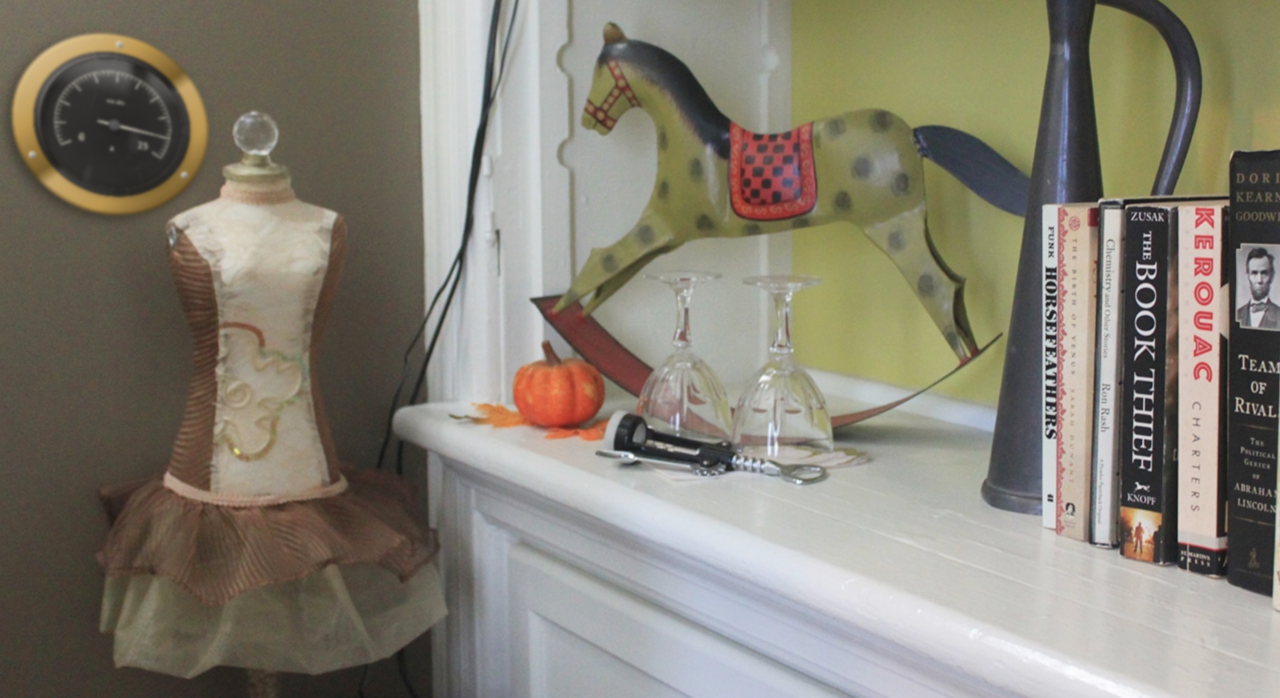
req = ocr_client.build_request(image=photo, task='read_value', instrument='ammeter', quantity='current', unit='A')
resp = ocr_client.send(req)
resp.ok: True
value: 22.5 A
